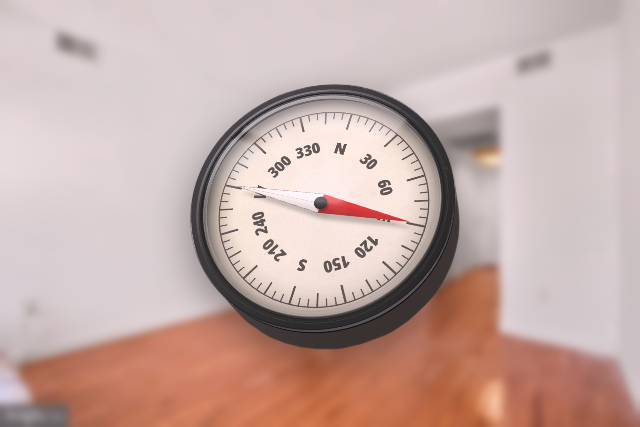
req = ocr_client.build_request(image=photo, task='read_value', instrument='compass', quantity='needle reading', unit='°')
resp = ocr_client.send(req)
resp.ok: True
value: 90 °
